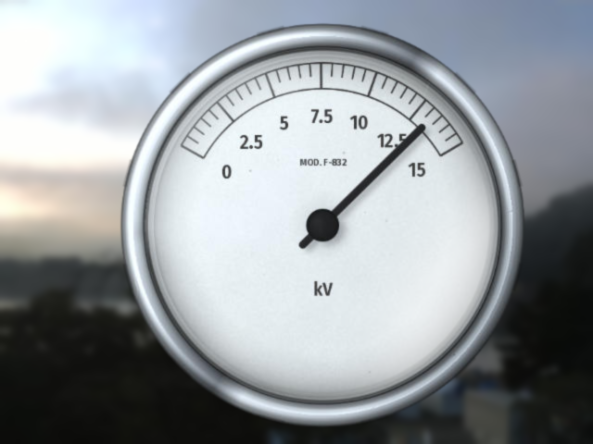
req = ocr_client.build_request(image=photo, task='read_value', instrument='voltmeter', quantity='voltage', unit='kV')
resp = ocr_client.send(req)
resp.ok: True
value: 13.25 kV
